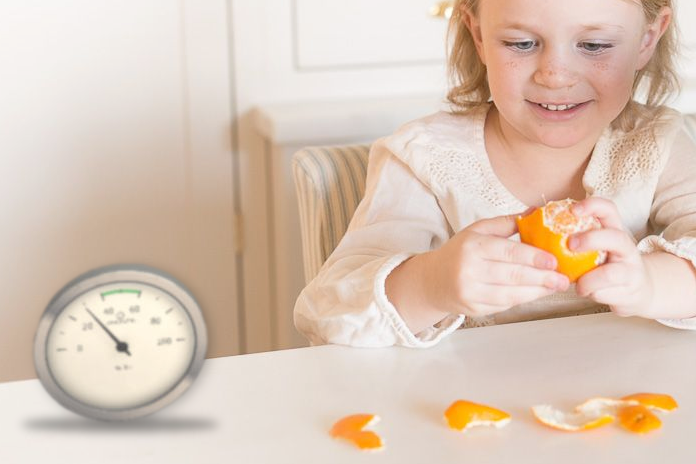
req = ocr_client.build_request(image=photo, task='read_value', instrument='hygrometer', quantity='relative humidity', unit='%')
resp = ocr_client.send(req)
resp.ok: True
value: 30 %
